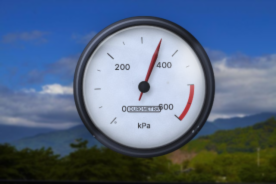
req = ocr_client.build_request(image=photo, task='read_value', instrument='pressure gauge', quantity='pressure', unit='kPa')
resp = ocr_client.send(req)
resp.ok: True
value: 350 kPa
